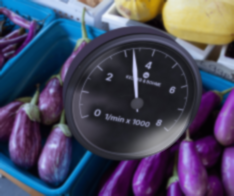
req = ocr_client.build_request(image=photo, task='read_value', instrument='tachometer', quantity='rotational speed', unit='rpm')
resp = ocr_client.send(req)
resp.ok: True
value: 3250 rpm
